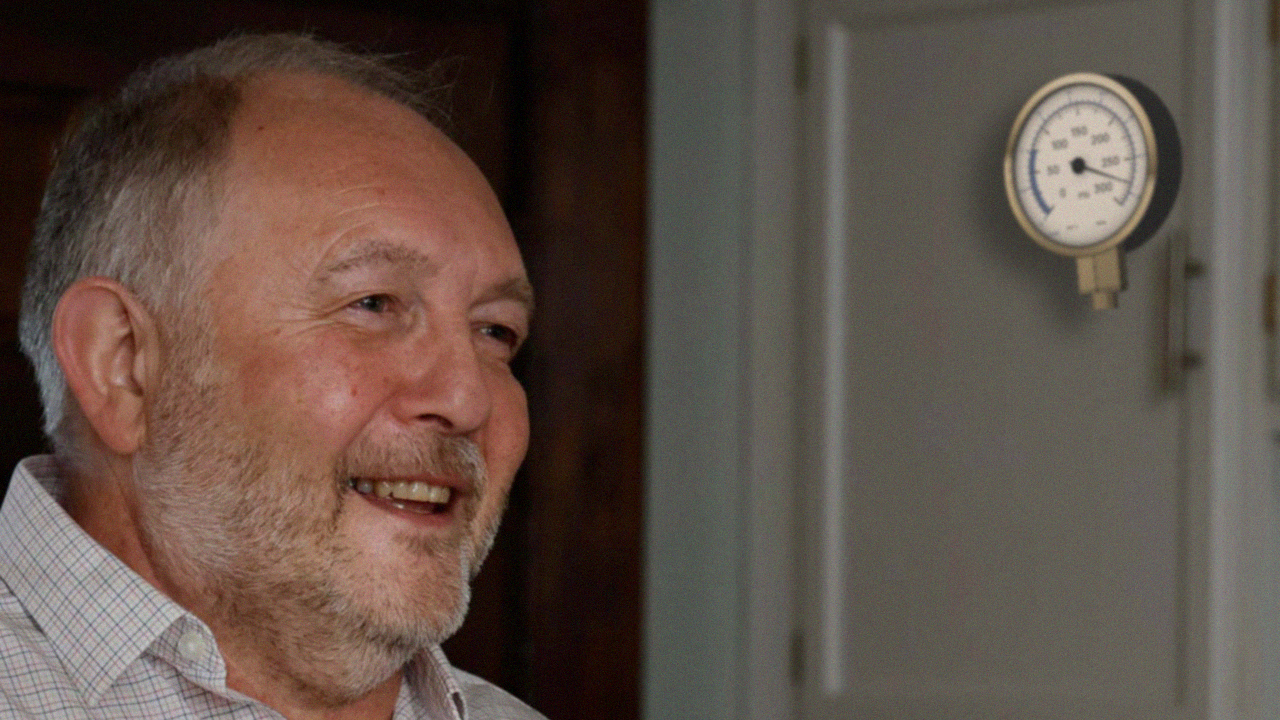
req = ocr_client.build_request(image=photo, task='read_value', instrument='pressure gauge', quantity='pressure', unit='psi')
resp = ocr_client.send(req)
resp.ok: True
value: 275 psi
